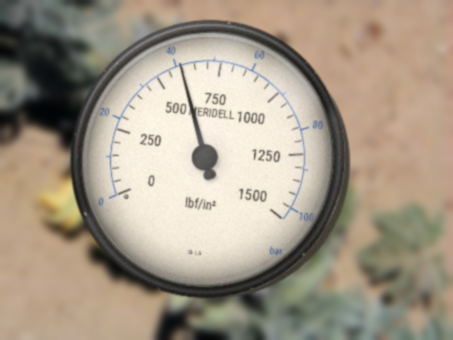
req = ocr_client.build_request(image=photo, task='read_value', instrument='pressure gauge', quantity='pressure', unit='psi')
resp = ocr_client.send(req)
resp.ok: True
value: 600 psi
